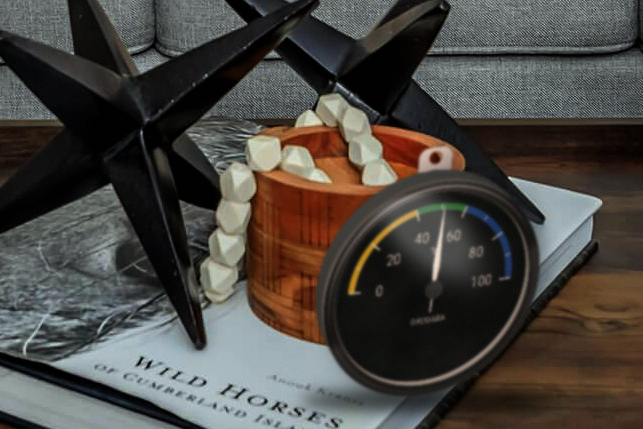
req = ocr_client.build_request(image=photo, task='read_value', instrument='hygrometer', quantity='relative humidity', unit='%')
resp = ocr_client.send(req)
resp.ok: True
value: 50 %
